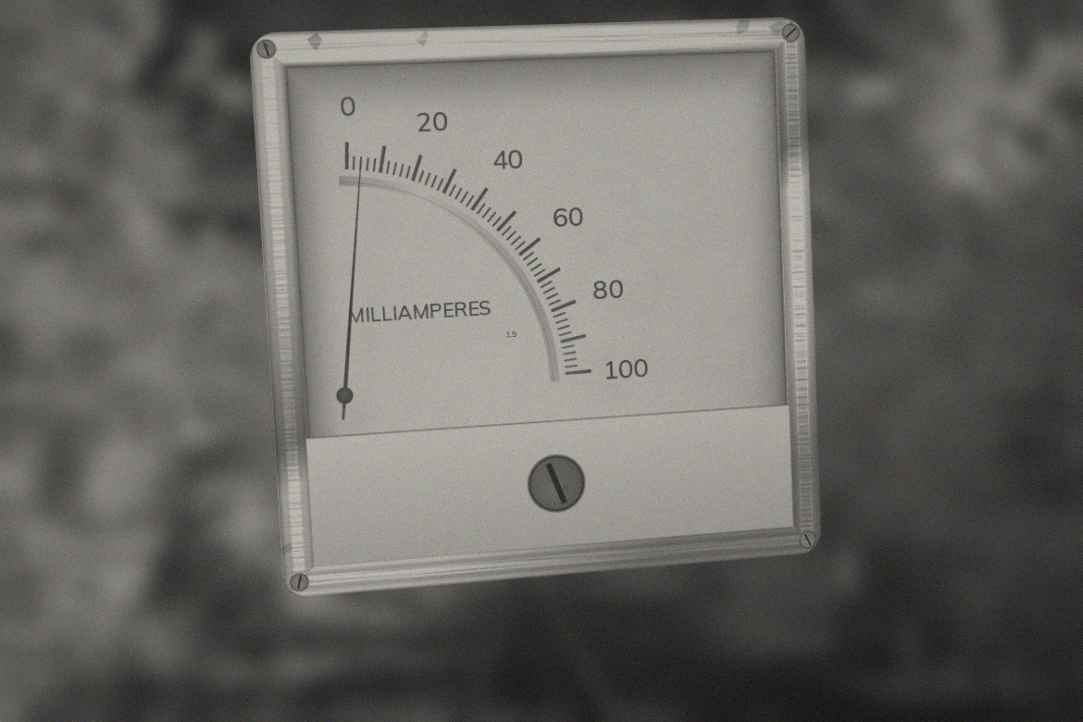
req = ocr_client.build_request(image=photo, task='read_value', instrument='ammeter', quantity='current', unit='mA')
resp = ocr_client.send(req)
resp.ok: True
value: 4 mA
